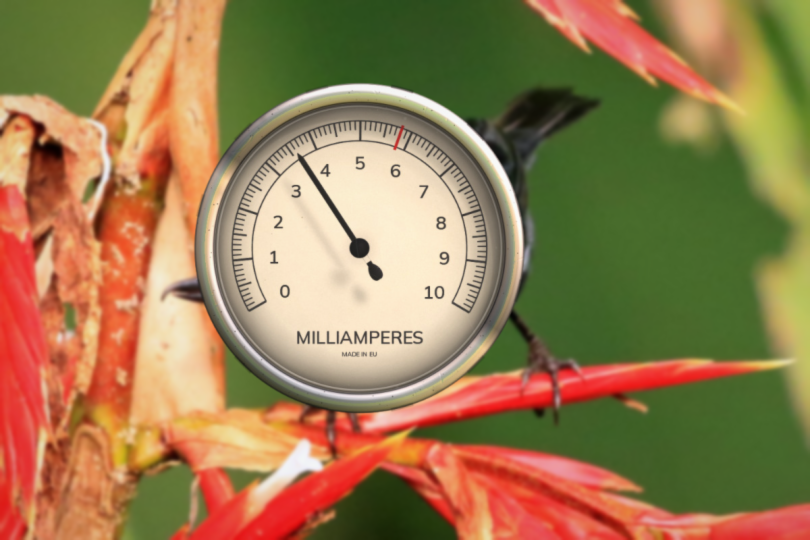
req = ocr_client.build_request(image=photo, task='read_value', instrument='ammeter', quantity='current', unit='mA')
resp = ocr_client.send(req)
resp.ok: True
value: 3.6 mA
